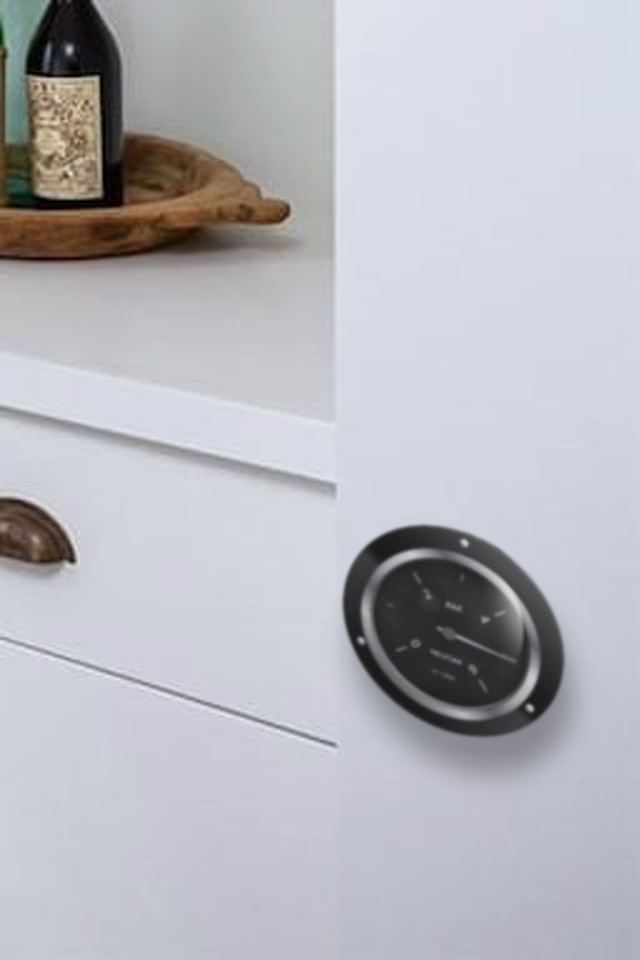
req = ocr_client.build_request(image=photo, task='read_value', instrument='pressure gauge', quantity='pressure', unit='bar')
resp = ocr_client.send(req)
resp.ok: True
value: 5 bar
